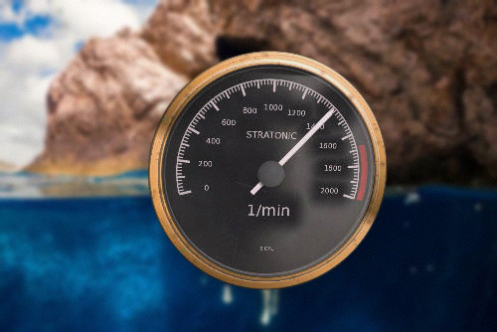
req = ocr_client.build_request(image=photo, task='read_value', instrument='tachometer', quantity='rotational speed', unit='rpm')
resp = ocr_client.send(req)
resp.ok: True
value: 1400 rpm
